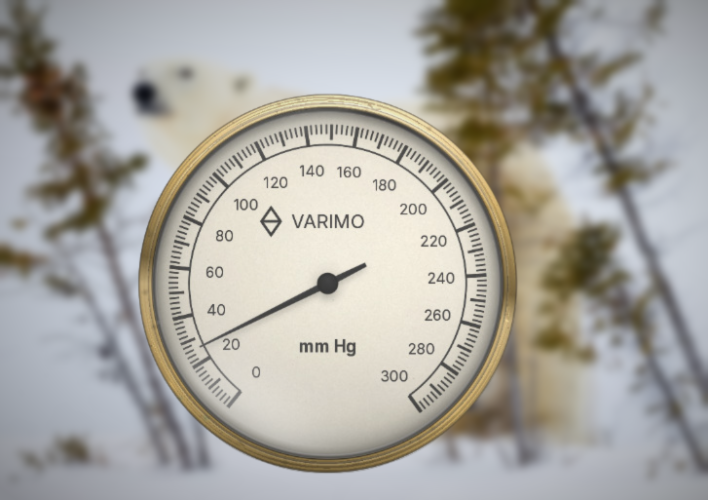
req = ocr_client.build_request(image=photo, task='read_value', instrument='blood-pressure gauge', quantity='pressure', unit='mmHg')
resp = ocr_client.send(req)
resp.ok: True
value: 26 mmHg
